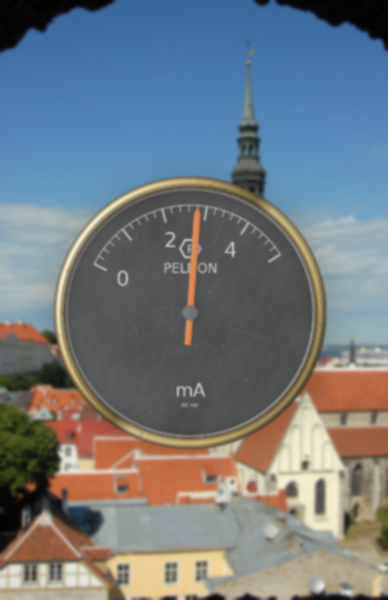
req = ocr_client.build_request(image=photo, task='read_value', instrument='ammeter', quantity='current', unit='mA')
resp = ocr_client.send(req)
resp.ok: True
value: 2.8 mA
